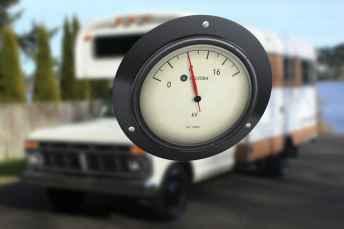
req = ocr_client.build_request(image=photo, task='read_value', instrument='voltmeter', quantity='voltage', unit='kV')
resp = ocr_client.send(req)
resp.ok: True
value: 8 kV
